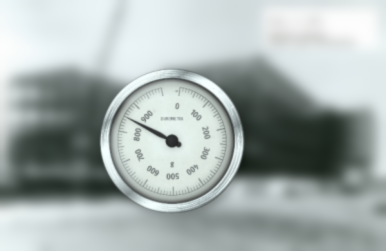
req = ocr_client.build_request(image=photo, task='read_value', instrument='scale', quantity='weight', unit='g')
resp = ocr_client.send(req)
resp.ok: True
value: 850 g
